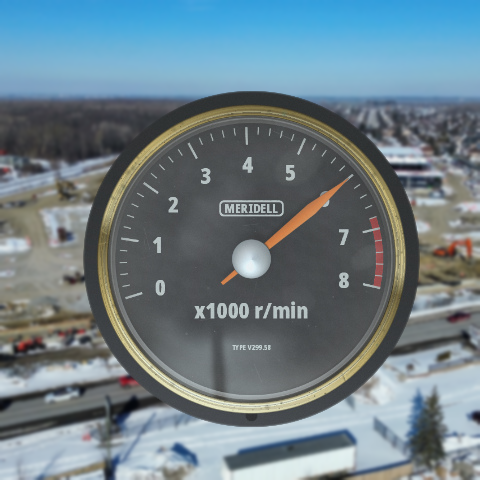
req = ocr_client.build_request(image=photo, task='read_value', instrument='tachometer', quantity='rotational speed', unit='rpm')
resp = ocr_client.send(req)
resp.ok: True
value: 6000 rpm
